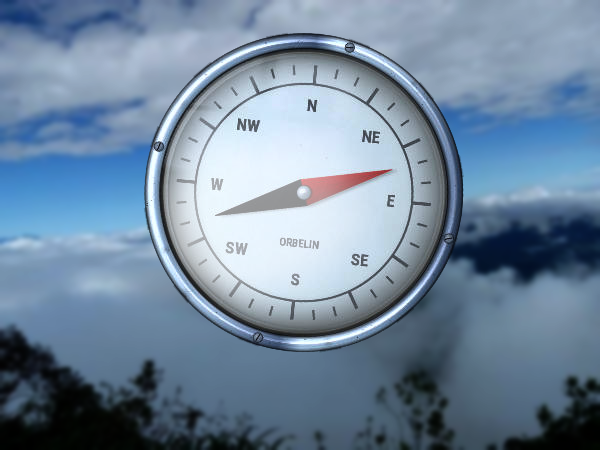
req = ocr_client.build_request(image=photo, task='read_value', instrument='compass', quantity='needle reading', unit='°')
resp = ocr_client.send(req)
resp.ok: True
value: 70 °
